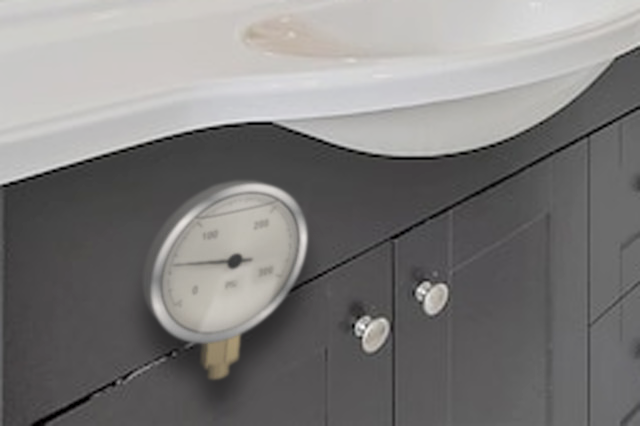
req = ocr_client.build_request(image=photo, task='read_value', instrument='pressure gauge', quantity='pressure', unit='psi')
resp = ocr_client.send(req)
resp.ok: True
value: 50 psi
